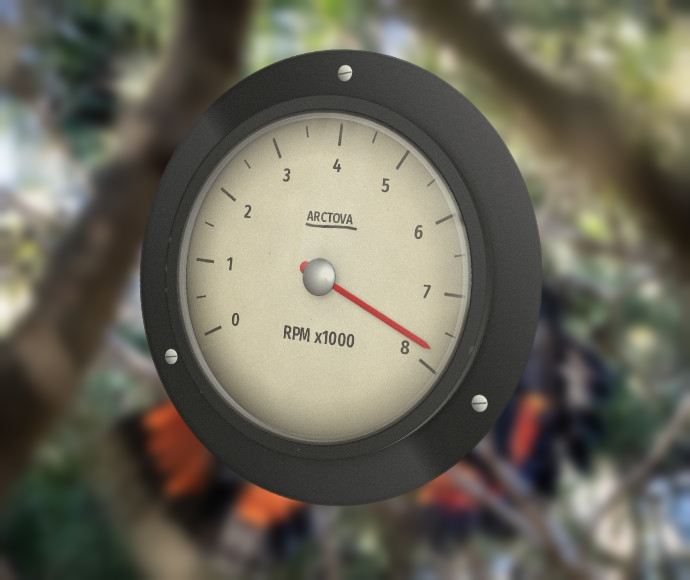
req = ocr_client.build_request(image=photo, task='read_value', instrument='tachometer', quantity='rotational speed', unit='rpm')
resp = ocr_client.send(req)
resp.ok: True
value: 7750 rpm
